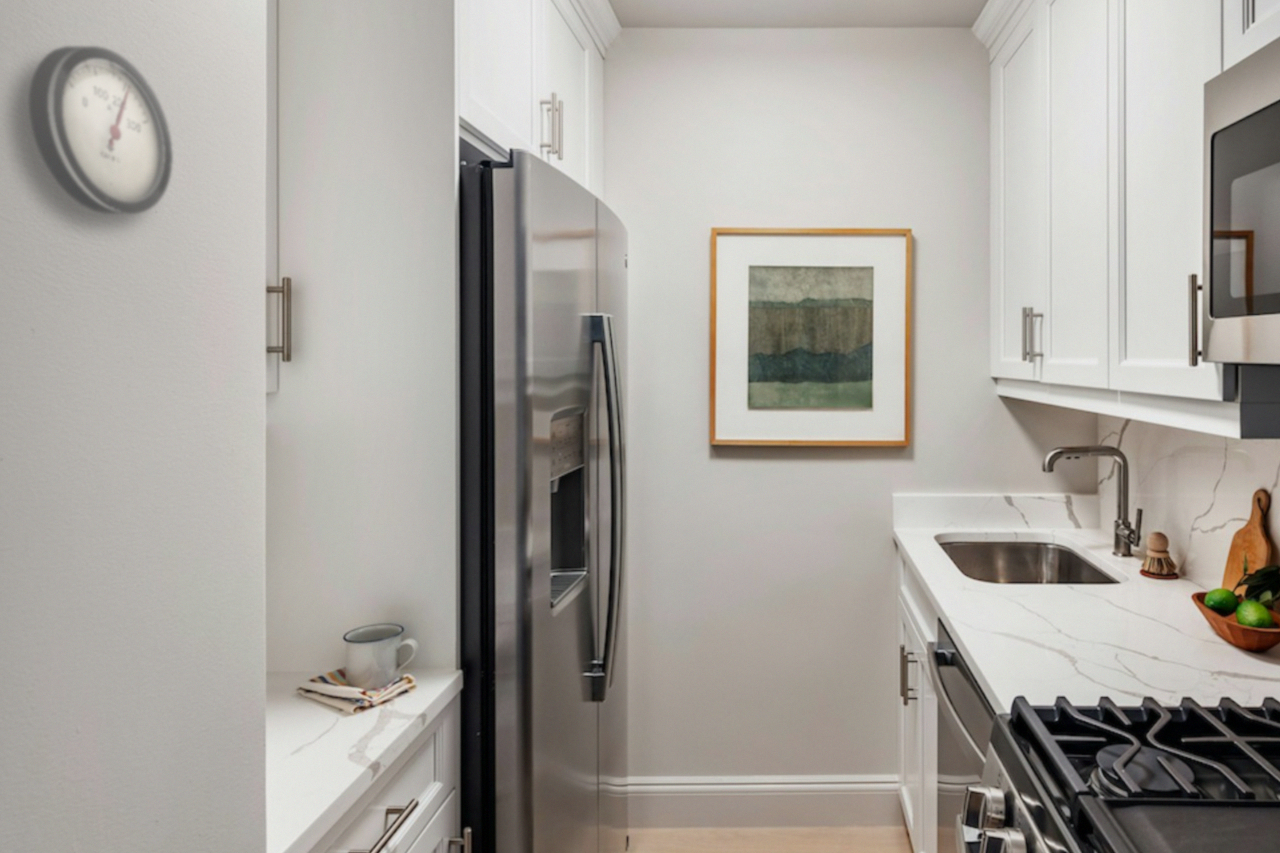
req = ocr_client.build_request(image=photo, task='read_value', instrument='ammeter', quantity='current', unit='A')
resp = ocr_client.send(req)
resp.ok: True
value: 200 A
